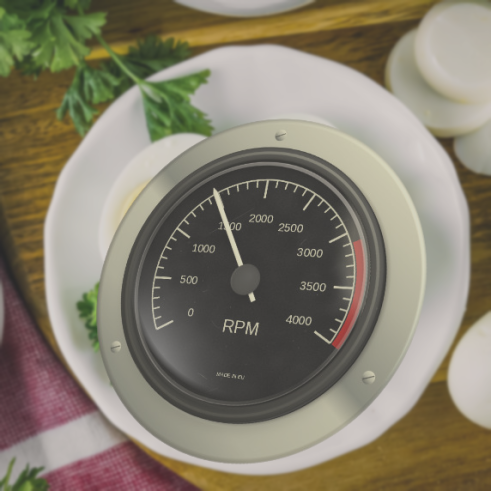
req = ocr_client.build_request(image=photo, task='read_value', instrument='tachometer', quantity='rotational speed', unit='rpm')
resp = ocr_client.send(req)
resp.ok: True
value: 1500 rpm
